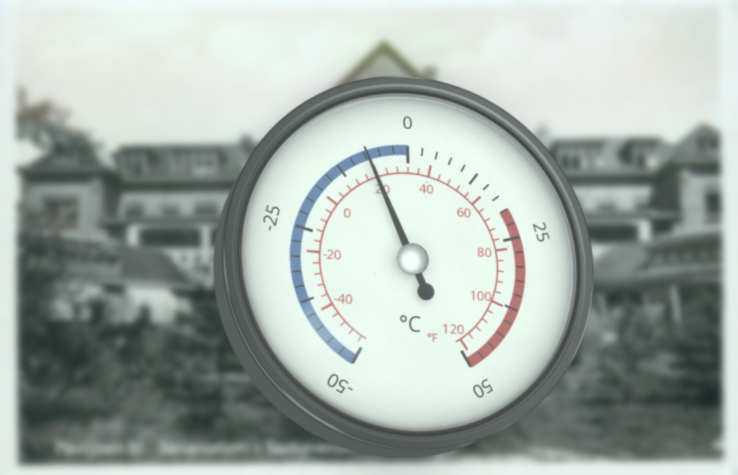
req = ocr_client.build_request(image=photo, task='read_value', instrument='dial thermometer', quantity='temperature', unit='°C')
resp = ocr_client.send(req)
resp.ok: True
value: -7.5 °C
